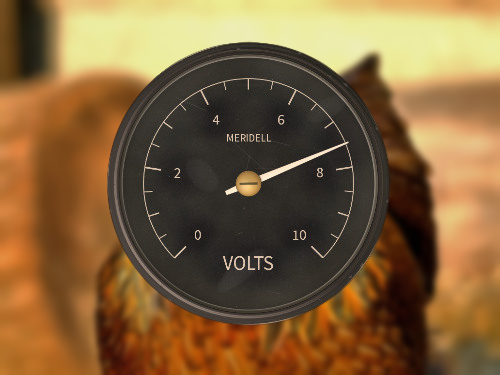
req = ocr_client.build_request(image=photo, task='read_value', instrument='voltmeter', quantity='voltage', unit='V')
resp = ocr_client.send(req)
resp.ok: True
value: 7.5 V
